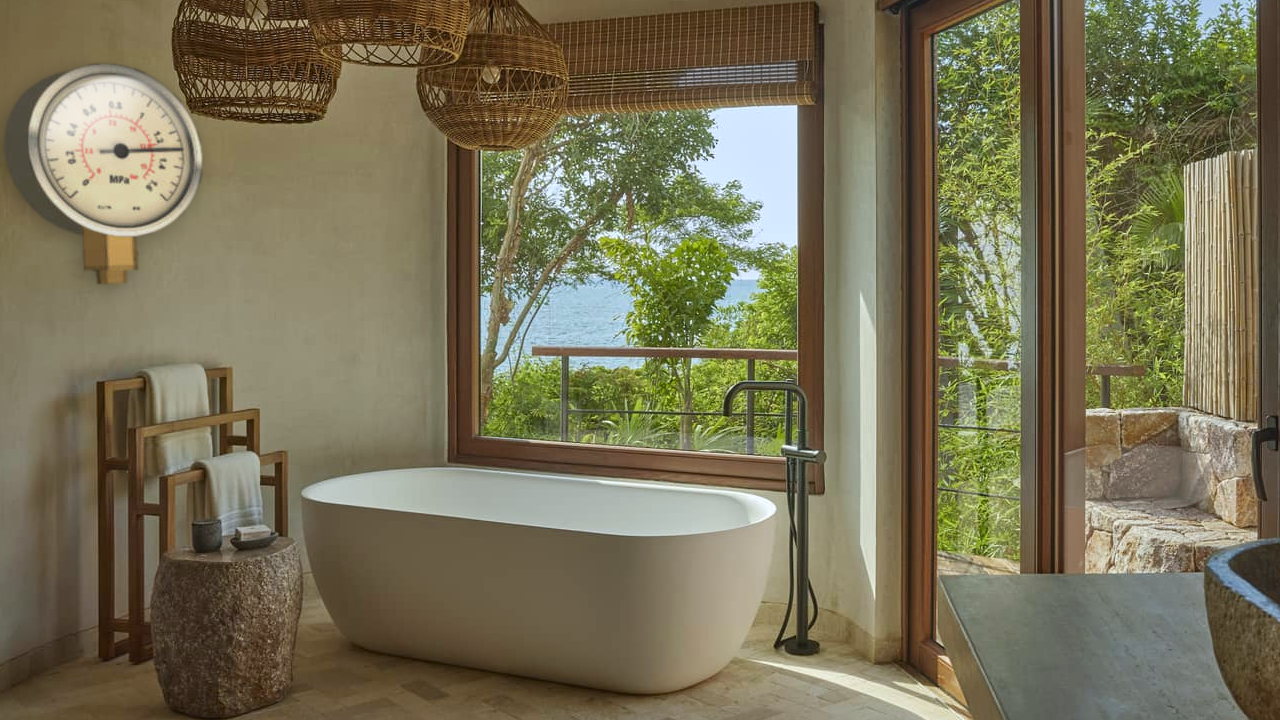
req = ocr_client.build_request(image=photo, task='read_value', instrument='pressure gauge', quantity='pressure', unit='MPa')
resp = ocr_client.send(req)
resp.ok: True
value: 1.3 MPa
